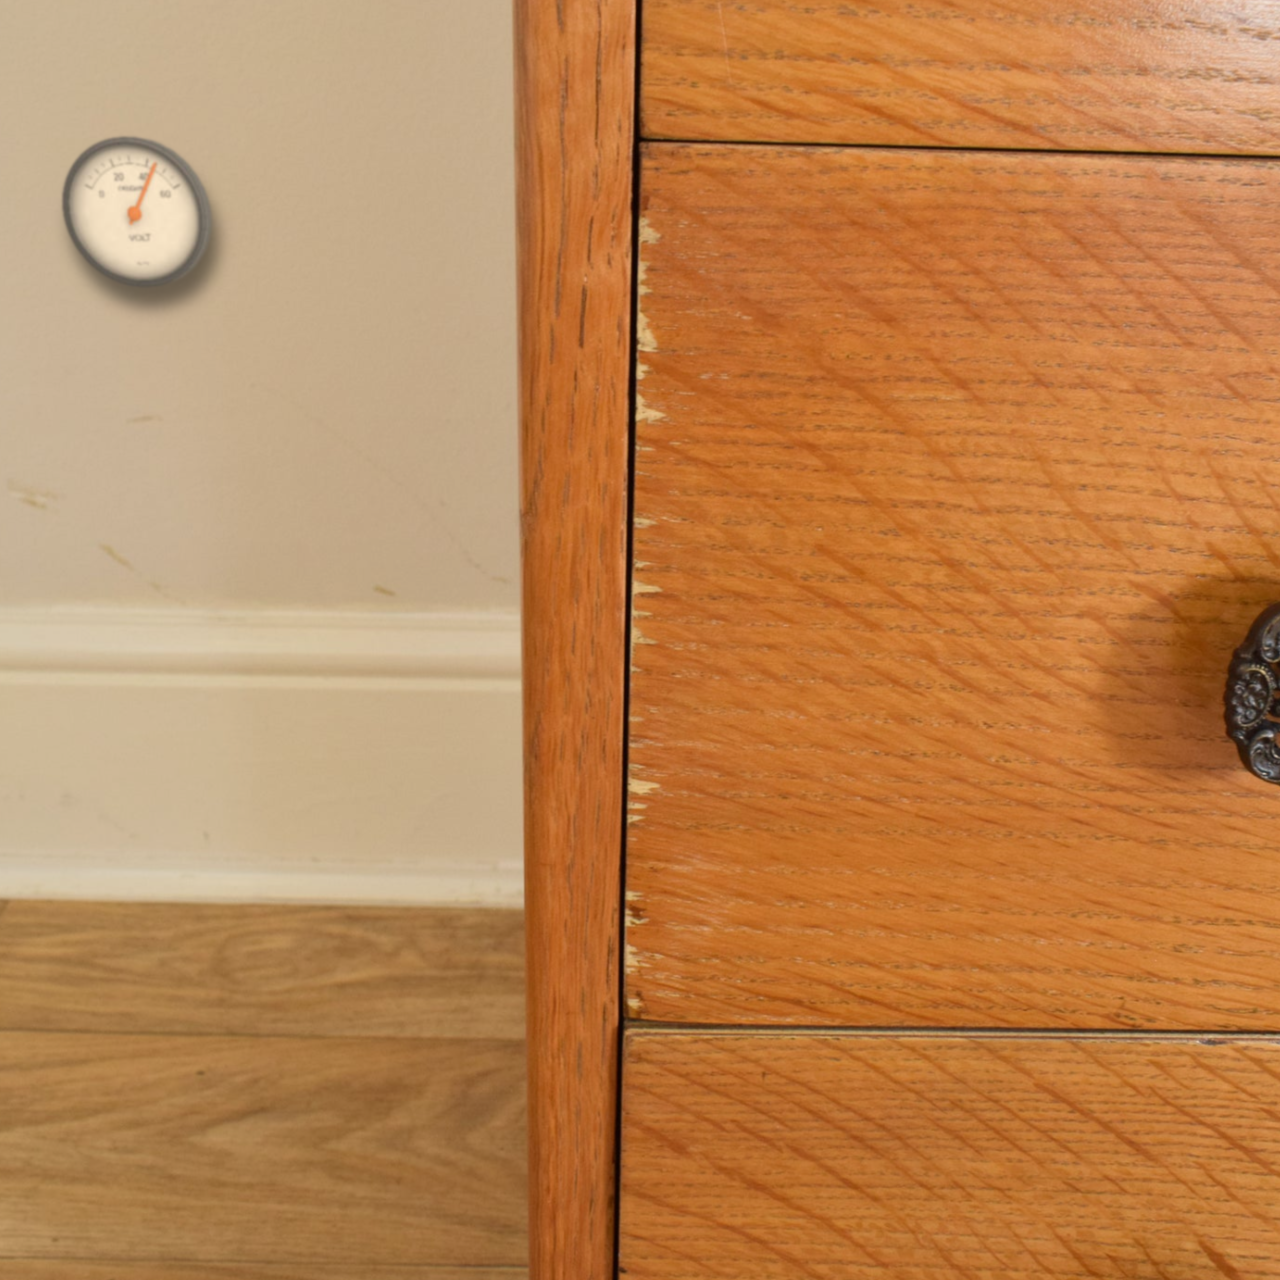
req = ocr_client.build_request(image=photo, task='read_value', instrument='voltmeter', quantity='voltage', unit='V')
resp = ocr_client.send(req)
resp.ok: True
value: 45 V
